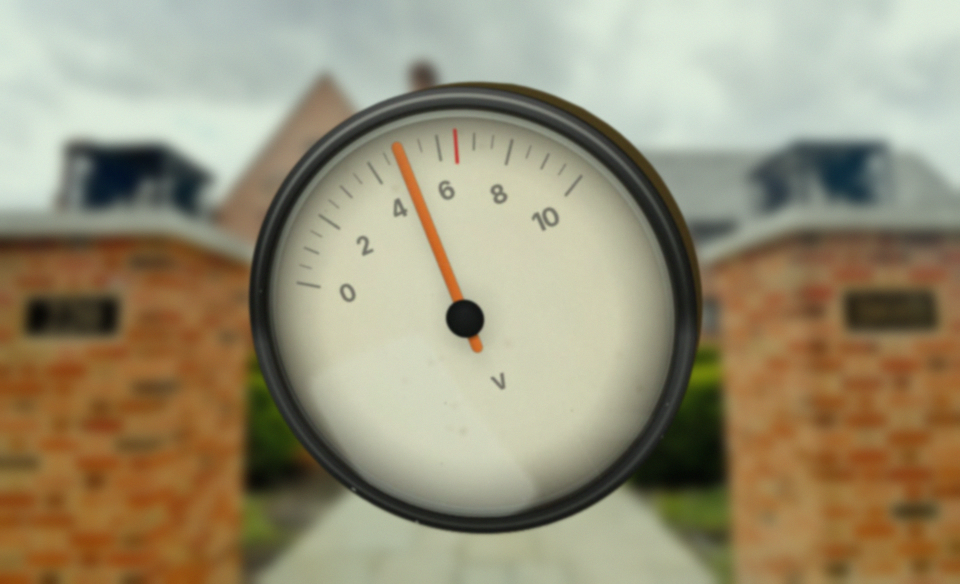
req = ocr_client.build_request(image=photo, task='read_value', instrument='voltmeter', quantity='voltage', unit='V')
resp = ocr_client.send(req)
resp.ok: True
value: 5 V
